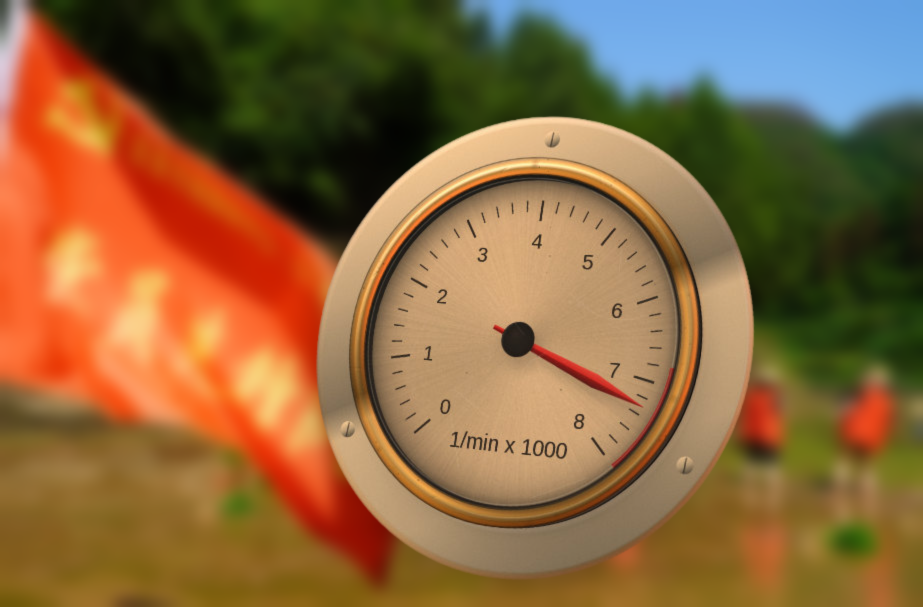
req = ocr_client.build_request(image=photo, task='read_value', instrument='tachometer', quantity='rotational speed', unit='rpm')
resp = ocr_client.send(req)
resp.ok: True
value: 7300 rpm
